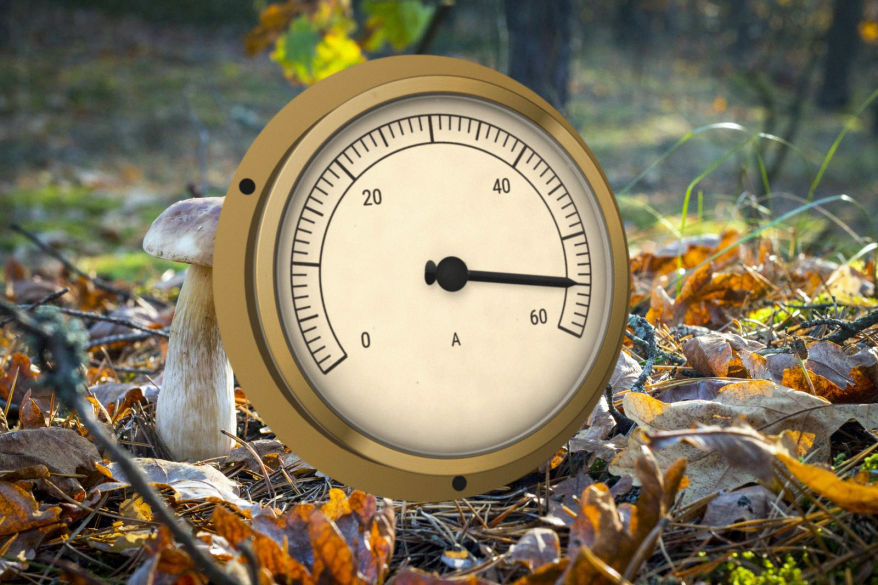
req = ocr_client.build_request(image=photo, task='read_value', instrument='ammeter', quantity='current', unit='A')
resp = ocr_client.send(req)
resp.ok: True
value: 55 A
